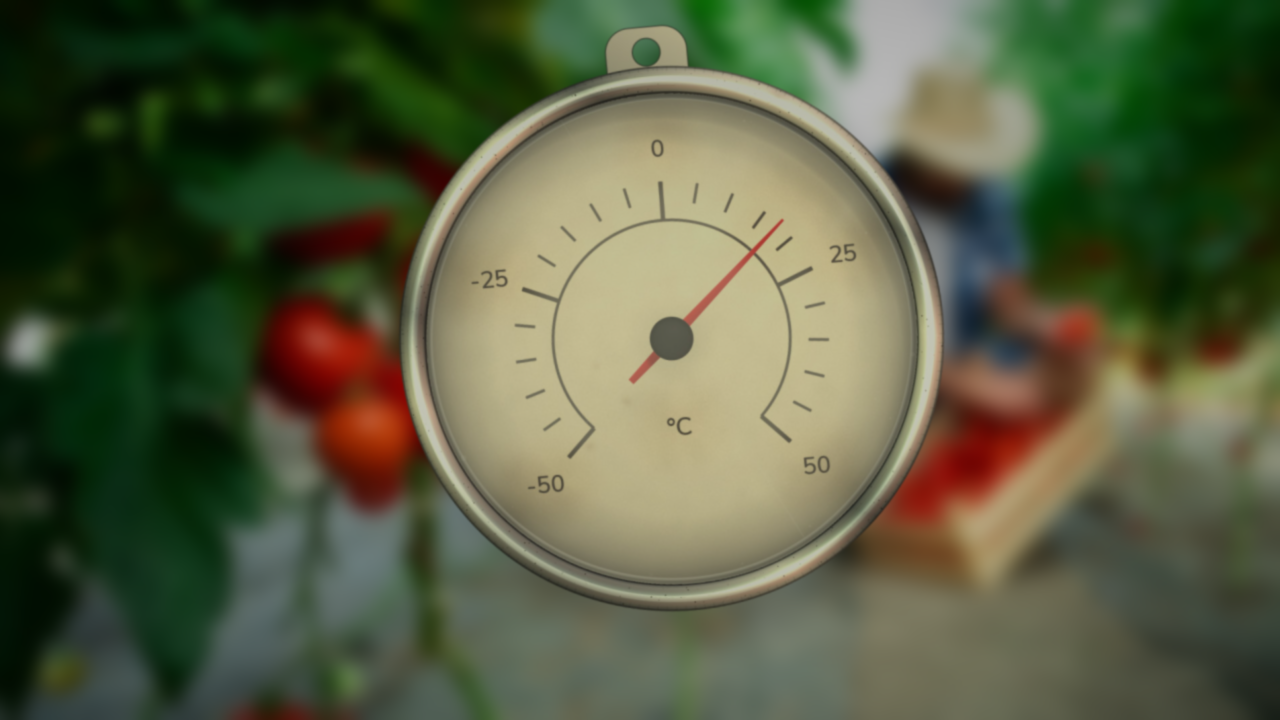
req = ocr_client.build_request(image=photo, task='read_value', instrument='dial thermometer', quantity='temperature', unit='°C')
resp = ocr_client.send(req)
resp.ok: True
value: 17.5 °C
